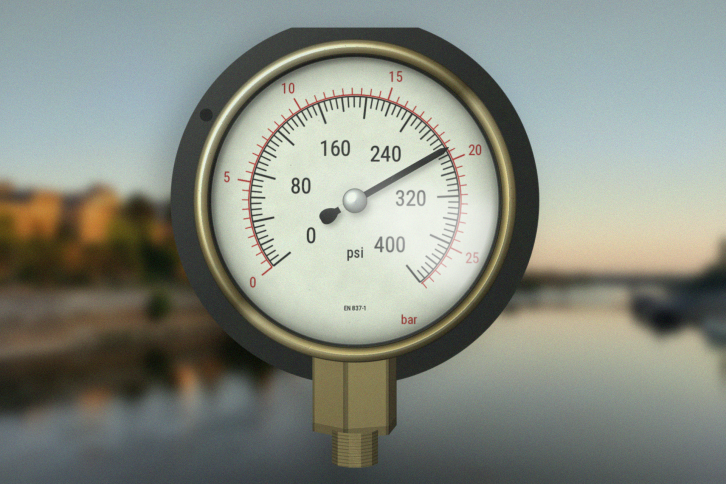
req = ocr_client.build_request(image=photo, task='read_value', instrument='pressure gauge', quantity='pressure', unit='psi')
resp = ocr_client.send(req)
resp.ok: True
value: 280 psi
